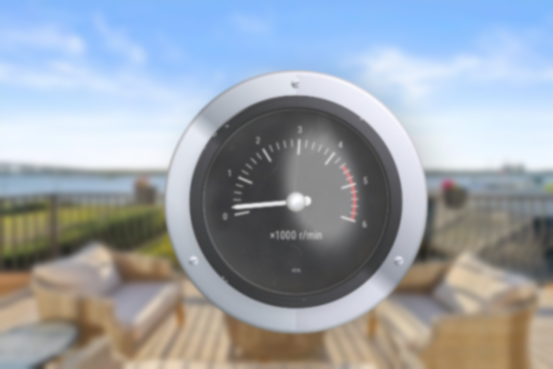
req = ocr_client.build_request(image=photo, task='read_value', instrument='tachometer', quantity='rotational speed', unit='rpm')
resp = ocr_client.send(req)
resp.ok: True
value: 200 rpm
